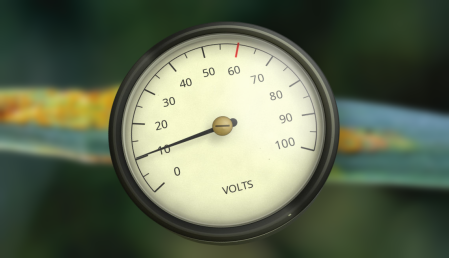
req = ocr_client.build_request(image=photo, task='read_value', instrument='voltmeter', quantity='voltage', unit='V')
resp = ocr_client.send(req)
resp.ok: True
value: 10 V
